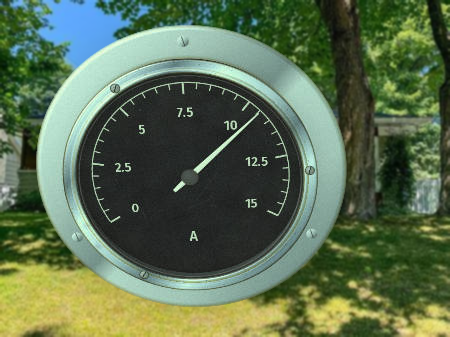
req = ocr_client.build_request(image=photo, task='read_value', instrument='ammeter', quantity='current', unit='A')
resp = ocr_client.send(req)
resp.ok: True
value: 10.5 A
